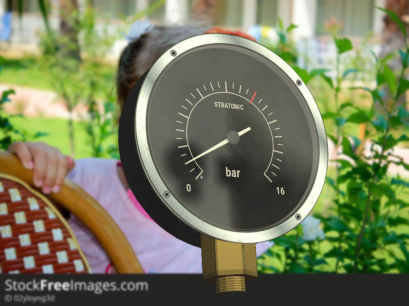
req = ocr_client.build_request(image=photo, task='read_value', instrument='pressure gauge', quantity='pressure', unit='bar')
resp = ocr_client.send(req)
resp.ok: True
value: 1 bar
